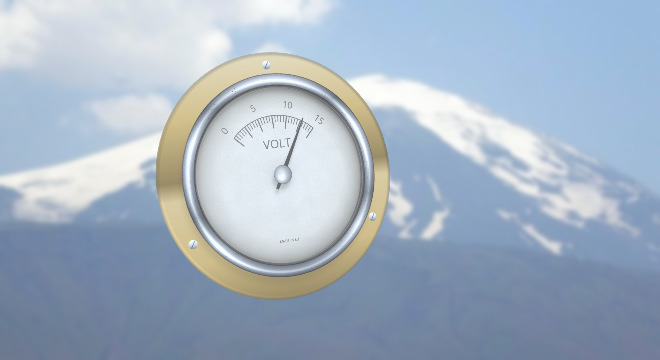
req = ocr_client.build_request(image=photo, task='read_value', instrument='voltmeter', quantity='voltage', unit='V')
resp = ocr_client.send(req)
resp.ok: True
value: 12.5 V
